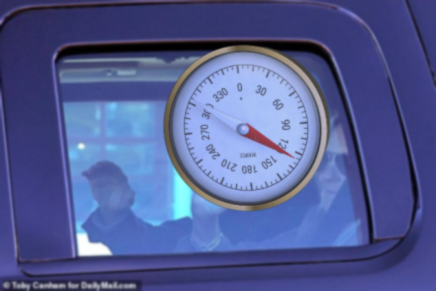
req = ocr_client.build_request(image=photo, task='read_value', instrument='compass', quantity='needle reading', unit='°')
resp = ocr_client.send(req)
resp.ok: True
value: 125 °
